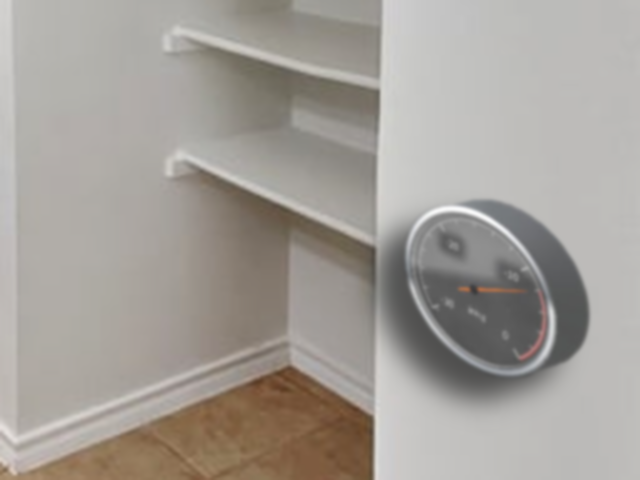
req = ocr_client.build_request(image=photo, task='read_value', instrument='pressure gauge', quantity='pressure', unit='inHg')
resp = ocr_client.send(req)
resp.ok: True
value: -8 inHg
